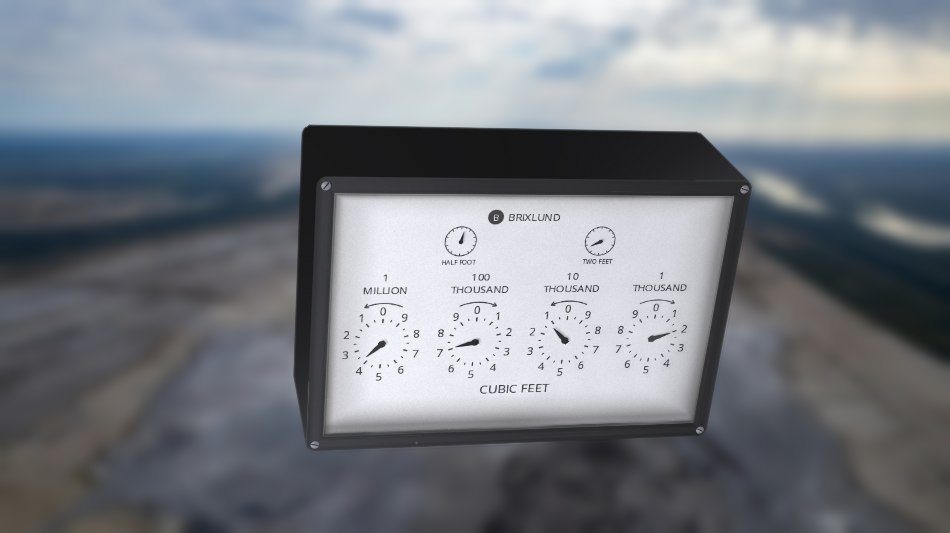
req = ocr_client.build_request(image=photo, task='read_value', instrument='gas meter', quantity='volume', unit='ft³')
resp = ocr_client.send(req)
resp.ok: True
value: 371200 ft³
